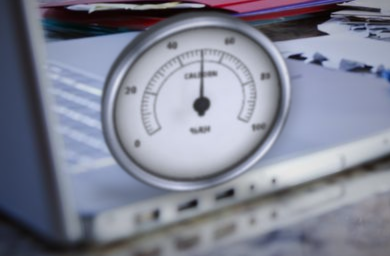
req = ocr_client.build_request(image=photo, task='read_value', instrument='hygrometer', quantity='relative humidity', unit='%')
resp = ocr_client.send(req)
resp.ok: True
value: 50 %
